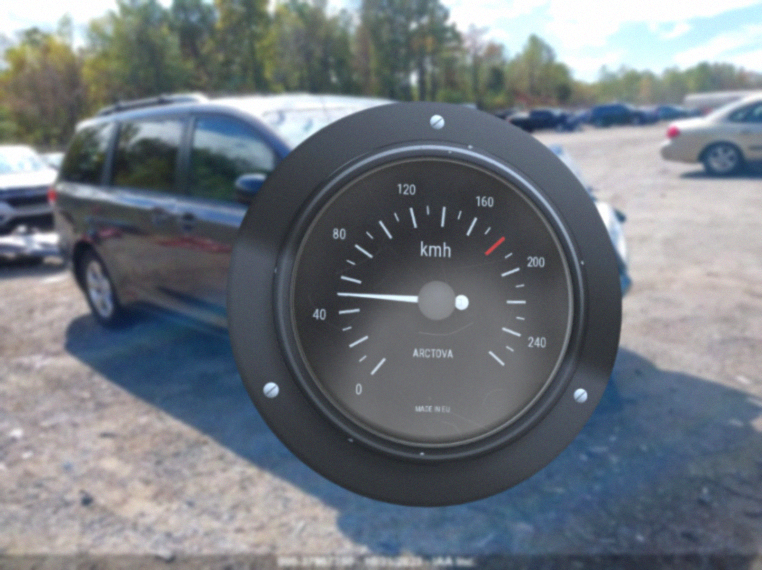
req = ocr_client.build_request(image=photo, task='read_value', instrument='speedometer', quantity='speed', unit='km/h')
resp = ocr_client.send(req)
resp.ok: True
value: 50 km/h
